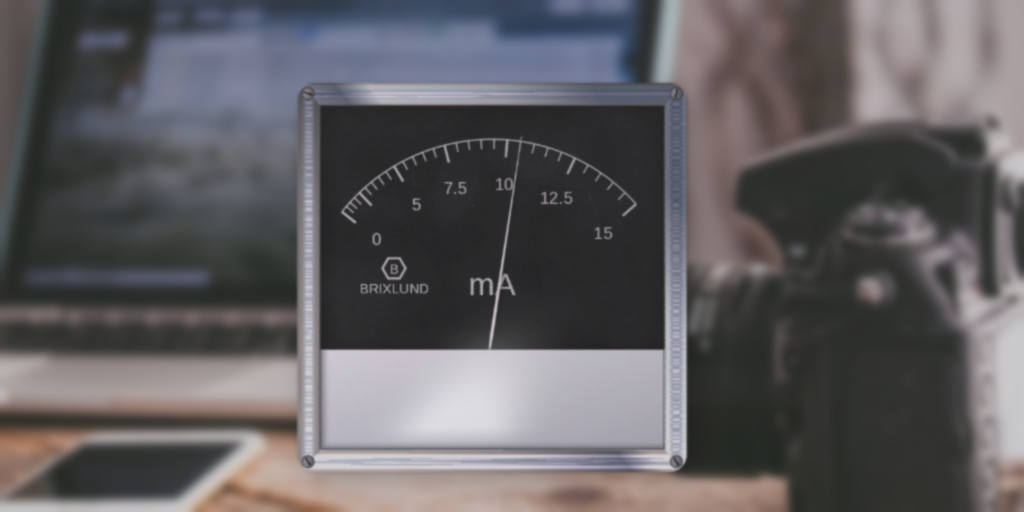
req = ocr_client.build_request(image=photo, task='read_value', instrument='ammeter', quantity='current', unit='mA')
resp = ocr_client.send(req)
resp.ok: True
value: 10.5 mA
